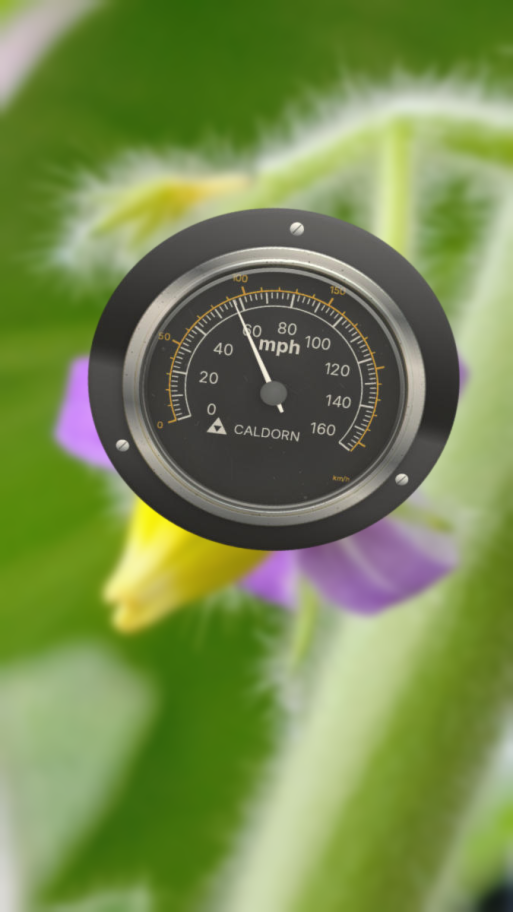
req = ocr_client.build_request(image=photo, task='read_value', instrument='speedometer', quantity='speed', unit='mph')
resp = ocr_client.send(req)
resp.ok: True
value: 58 mph
